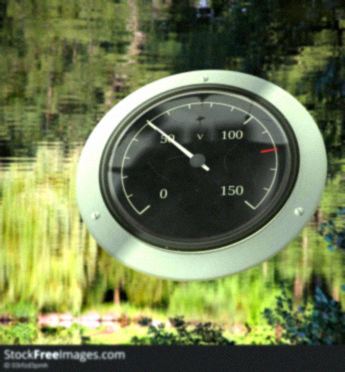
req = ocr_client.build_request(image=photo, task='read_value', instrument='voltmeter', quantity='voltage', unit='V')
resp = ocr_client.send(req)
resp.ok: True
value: 50 V
